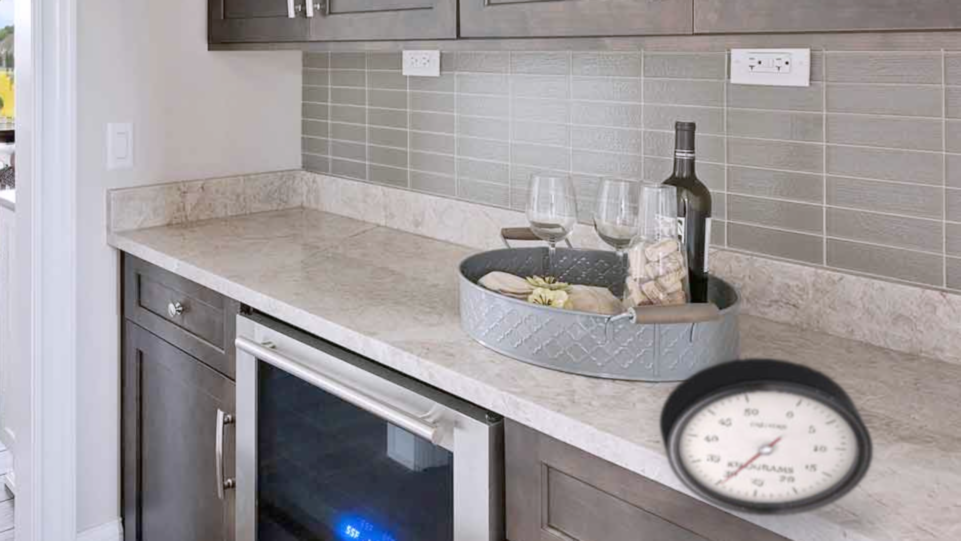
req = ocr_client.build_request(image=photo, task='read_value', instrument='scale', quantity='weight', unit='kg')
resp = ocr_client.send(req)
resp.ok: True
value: 30 kg
